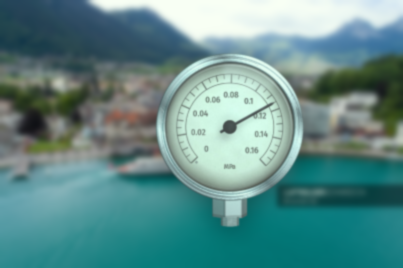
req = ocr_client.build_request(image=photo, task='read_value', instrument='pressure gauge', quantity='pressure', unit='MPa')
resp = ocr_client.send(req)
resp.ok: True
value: 0.115 MPa
